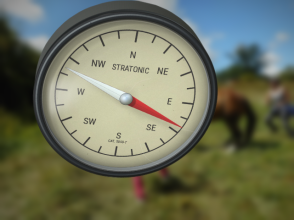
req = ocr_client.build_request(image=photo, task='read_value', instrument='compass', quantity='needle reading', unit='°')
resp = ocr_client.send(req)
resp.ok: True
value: 112.5 °
